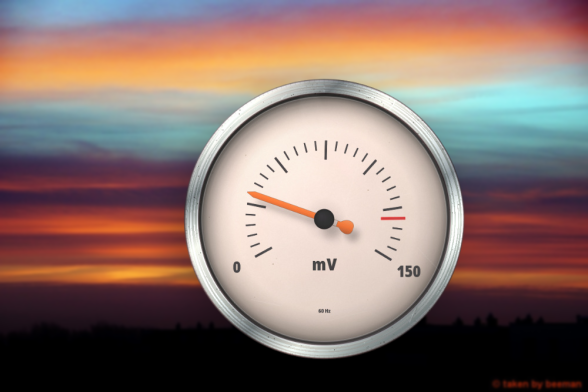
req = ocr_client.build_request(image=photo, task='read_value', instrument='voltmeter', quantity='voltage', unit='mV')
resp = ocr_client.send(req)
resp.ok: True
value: 30 mV
